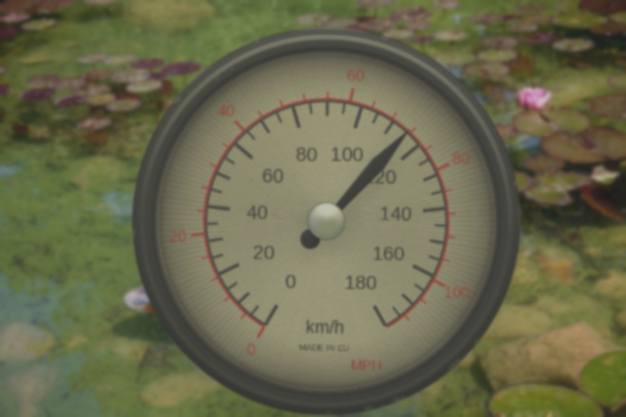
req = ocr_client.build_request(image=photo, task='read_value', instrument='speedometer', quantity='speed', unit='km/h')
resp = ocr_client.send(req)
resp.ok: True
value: 115 km/h
